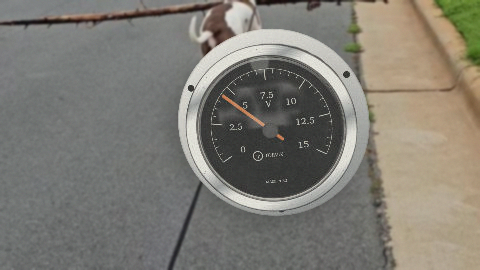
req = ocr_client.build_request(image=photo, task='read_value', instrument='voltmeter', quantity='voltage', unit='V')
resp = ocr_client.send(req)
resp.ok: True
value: 4.5 V
